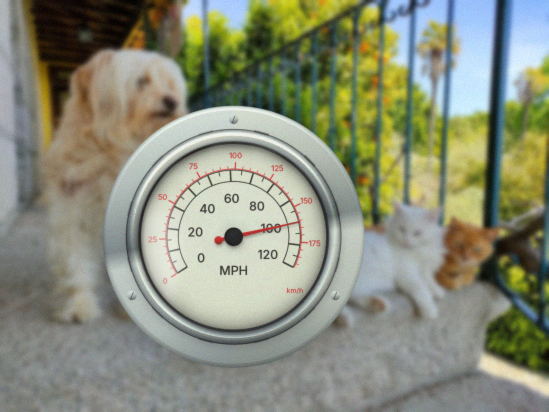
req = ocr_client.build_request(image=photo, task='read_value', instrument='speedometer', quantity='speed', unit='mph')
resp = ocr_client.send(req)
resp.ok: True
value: 100 mph
